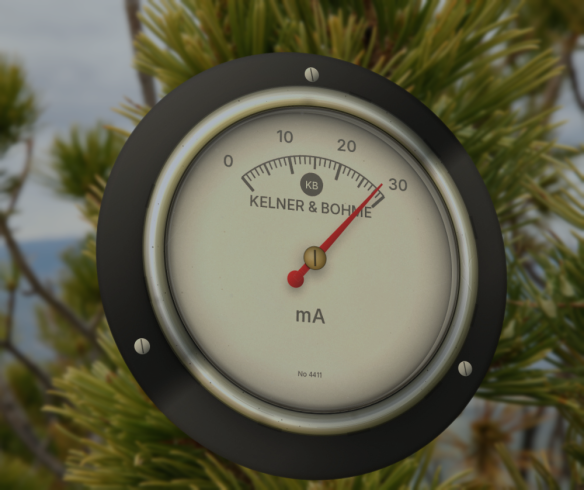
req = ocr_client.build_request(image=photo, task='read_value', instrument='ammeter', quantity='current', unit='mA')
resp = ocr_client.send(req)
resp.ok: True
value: 28 mA
